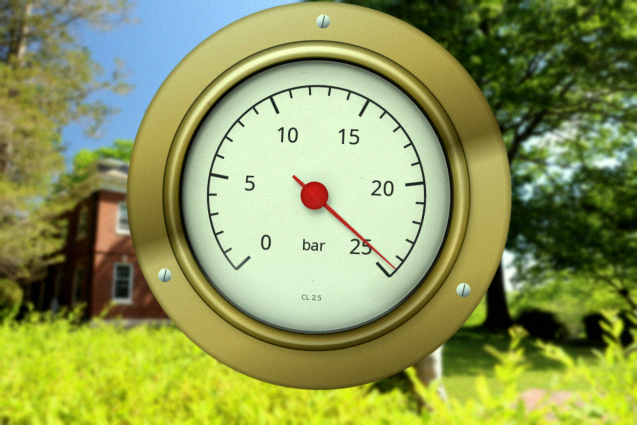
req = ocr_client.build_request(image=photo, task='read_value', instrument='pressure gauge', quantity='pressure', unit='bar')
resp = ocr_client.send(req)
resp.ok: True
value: 24.5 bar
